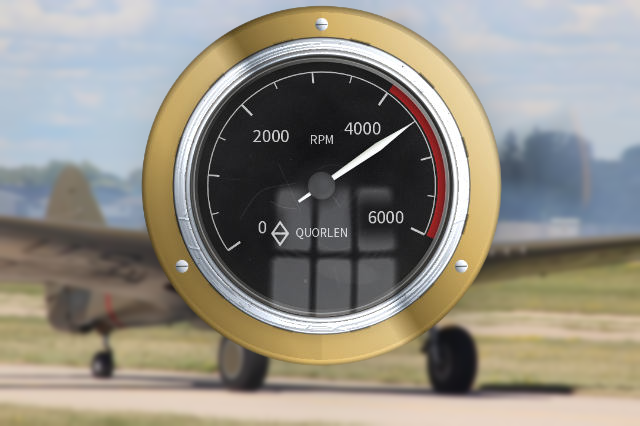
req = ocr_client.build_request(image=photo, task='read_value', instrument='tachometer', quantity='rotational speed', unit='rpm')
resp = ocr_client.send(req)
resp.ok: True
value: 4500 rpm
